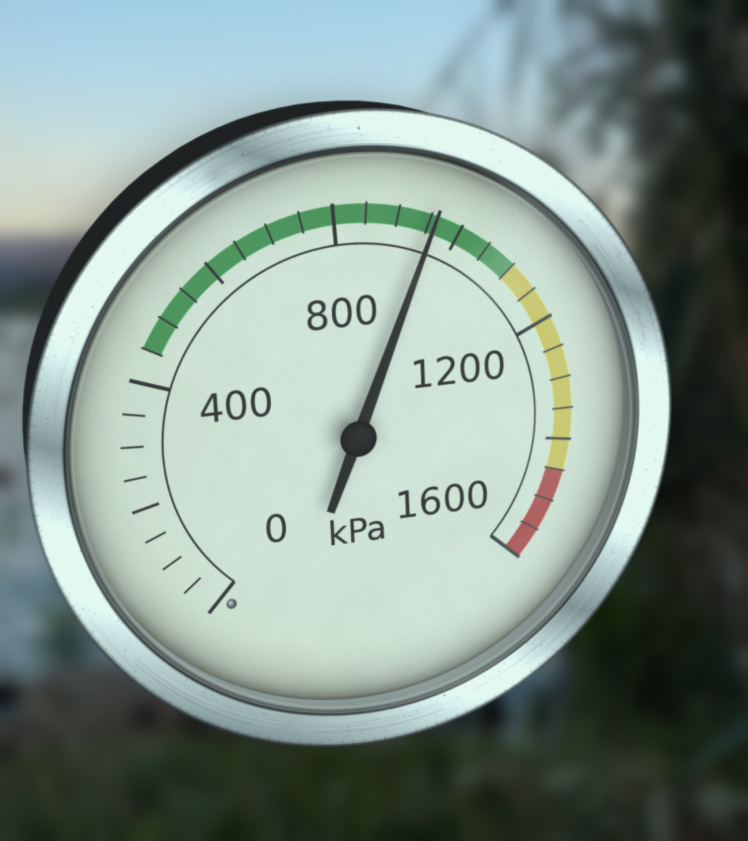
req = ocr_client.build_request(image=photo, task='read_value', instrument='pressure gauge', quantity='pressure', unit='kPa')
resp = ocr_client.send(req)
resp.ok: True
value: 950 kPa
